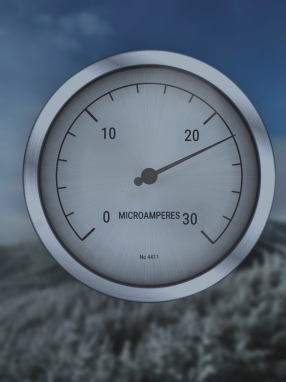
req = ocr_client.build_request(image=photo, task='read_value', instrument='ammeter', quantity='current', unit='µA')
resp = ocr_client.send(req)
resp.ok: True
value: 22 µA
